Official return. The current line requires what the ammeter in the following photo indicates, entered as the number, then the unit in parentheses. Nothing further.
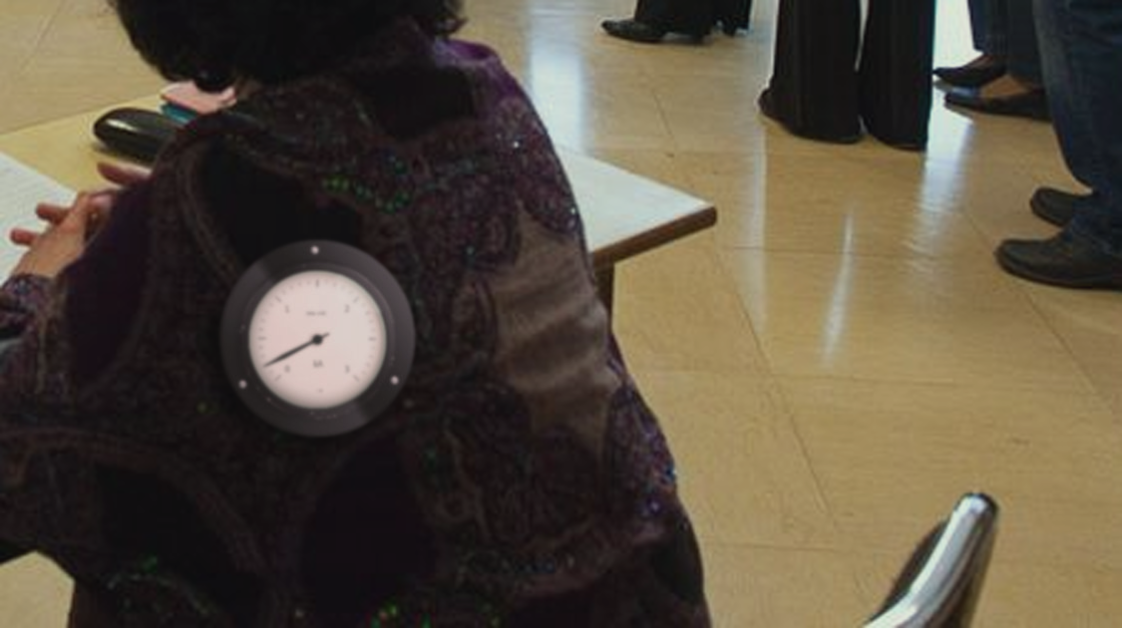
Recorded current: 0.2 (kA)
